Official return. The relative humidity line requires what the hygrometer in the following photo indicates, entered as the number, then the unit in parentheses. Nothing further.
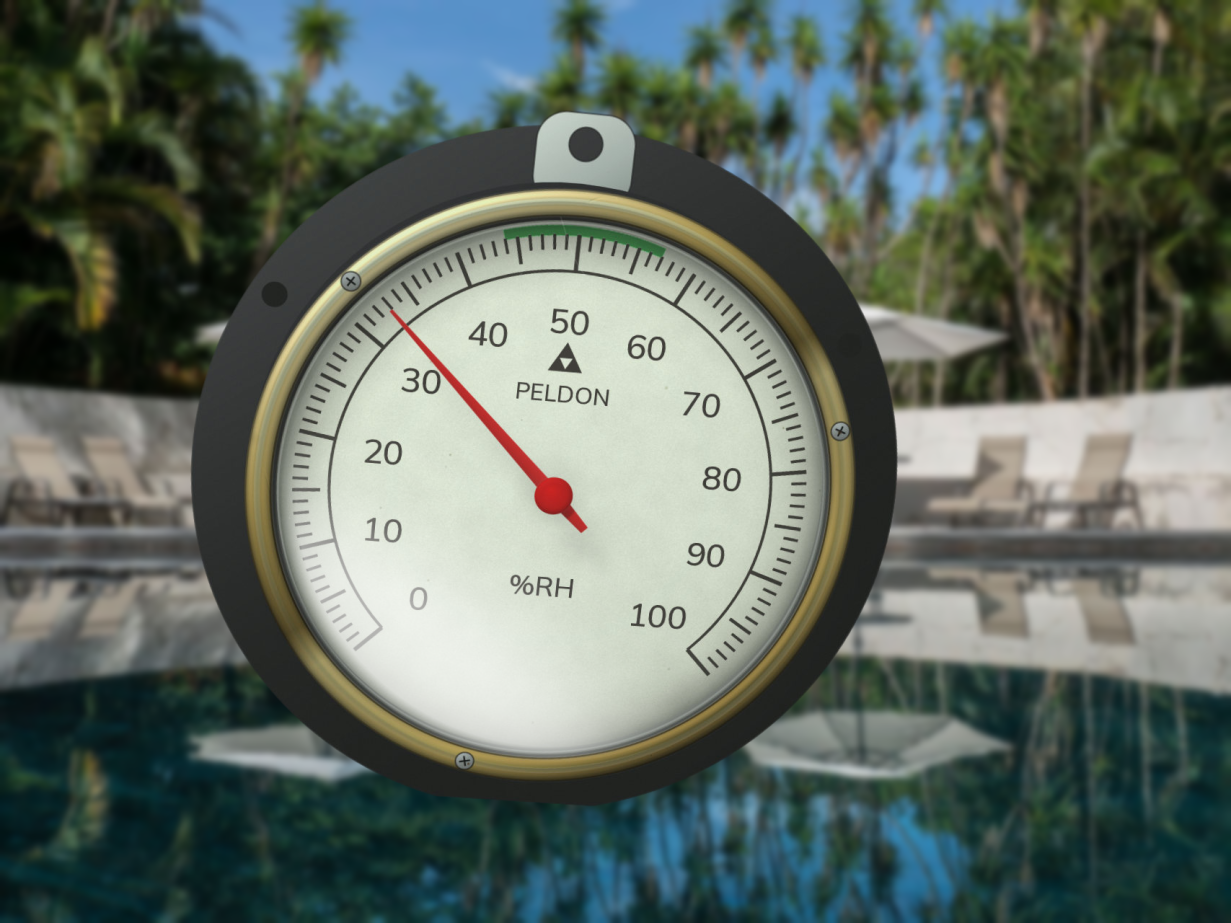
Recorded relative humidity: 33 (%)
